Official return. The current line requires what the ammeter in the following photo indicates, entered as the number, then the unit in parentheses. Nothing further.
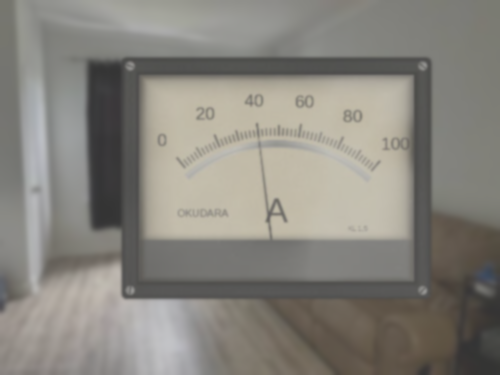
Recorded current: 40 (A)
